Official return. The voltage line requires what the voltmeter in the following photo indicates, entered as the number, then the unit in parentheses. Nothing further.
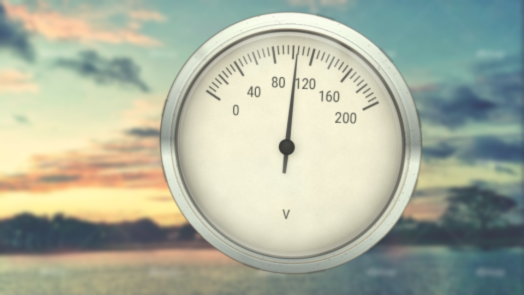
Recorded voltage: 105 (V)
